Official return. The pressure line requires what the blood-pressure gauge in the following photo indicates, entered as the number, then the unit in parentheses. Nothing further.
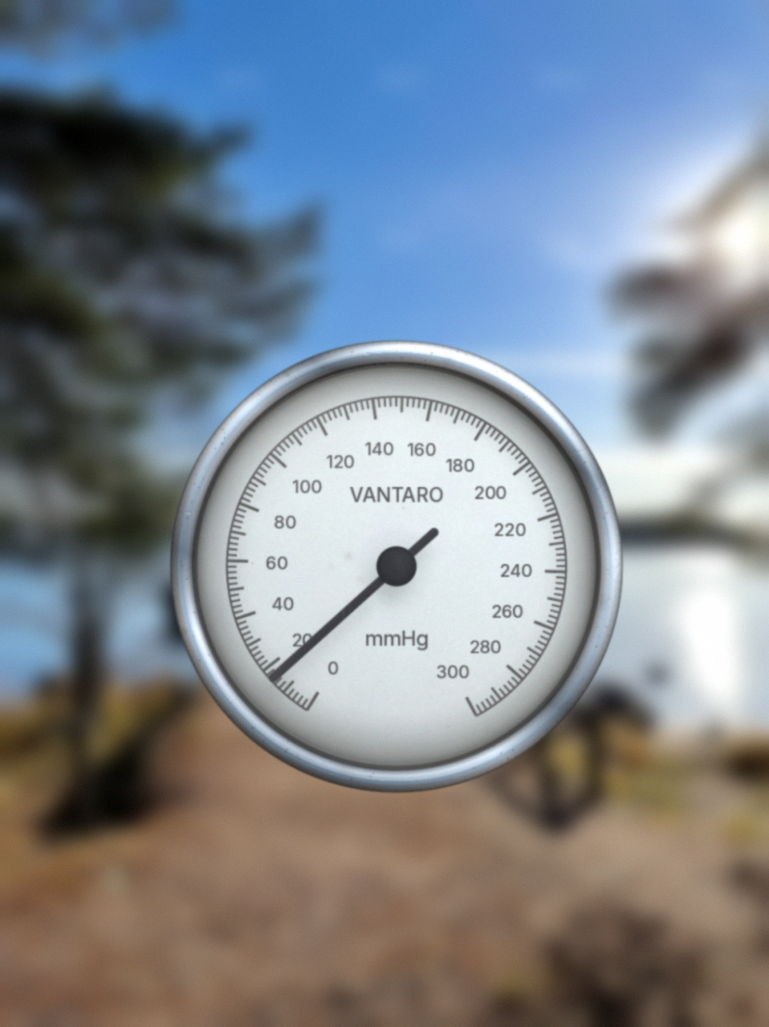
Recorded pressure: 16 (mmHg)
